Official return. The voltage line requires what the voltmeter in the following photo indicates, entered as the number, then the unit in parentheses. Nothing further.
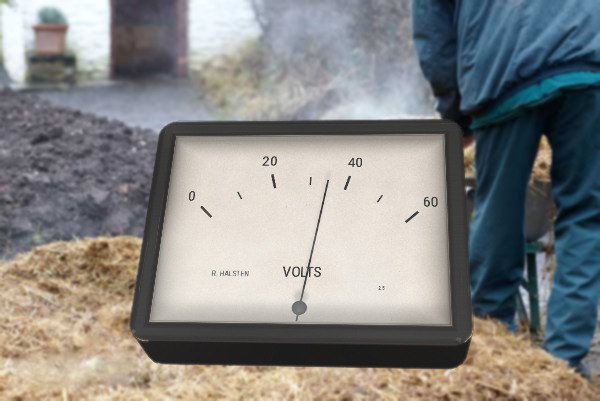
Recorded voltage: 35 (V)
